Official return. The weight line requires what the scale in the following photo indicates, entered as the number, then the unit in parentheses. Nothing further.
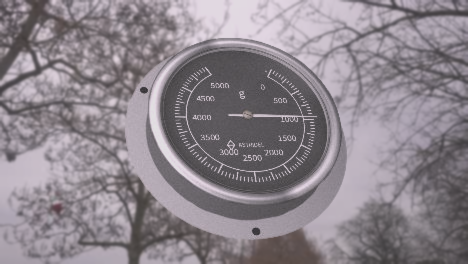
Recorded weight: 1000 (g)
